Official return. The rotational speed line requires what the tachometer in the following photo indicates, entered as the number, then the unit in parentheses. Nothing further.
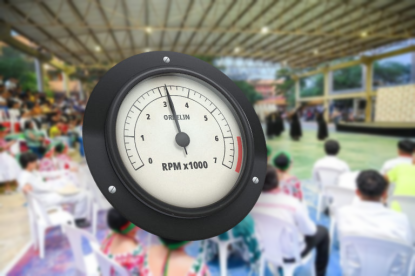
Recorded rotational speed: 3200 (rpm)
